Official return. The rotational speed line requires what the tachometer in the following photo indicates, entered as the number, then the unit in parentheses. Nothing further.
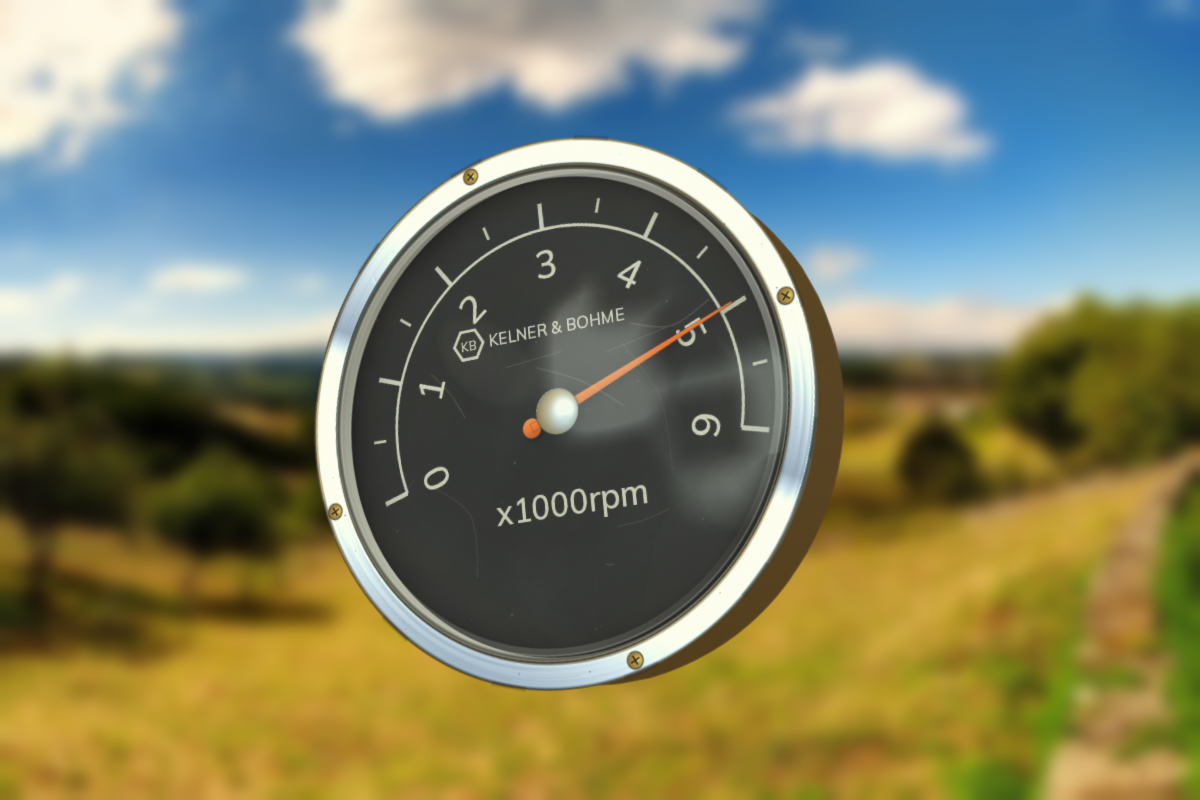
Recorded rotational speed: 5000 (rpm)
